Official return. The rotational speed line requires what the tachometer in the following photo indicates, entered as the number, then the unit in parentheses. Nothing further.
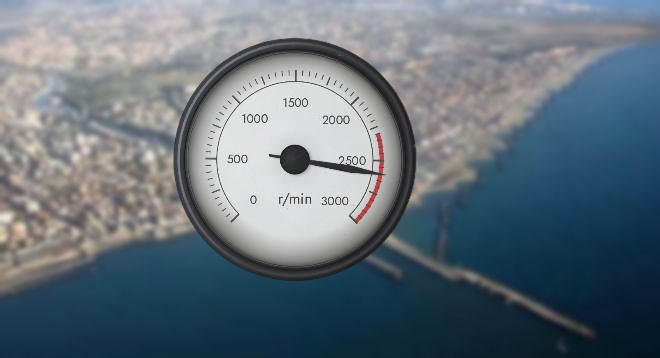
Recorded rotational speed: 2600 (rpm)
